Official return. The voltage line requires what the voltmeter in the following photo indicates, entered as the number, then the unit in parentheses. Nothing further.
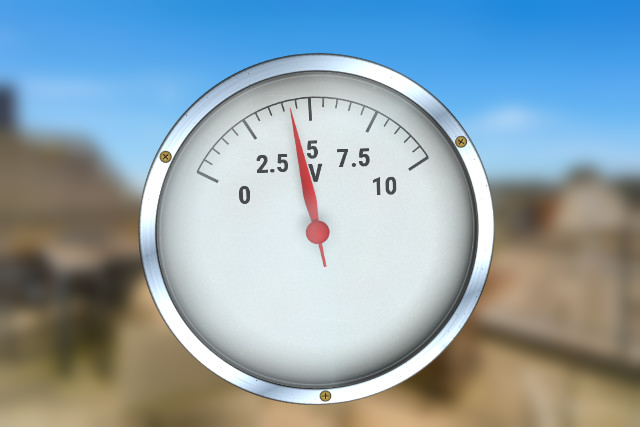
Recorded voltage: 4.25 (V)
